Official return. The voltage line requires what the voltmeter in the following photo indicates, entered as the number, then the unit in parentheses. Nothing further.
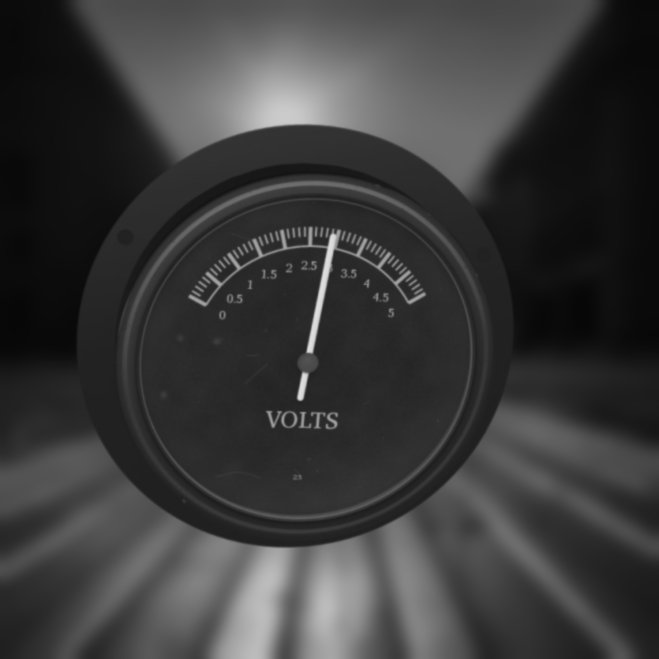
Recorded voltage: 2.9 (V)
